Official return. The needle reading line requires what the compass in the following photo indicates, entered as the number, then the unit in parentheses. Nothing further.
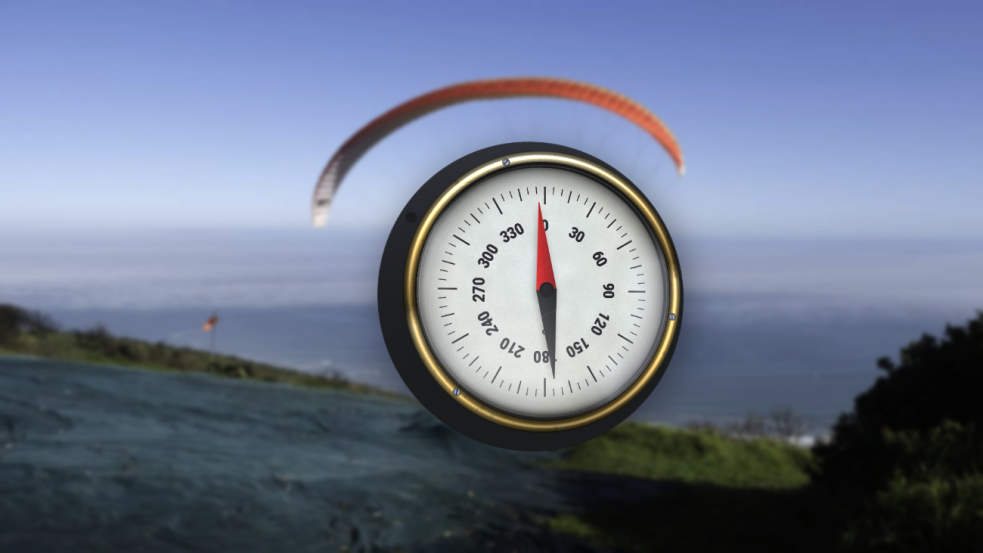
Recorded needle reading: 355 (°)
